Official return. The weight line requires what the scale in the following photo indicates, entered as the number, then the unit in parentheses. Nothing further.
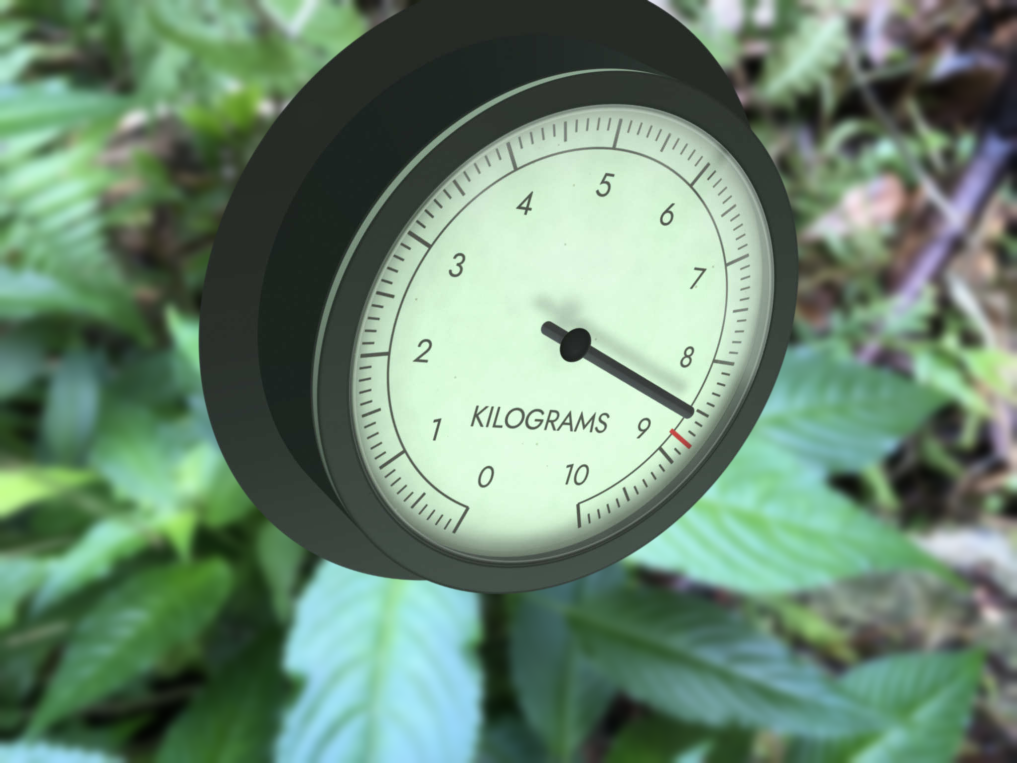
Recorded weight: 8.55 (kg)
